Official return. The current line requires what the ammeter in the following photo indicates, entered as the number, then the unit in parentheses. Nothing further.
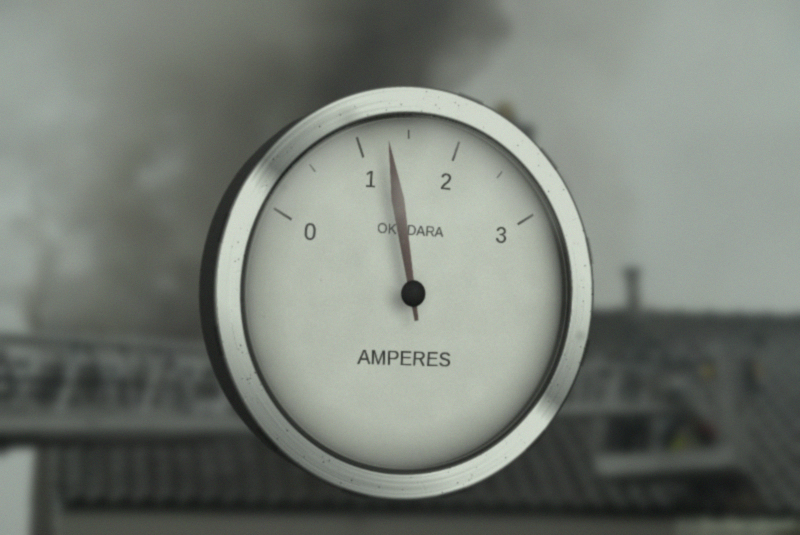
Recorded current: 1.25 (A)
